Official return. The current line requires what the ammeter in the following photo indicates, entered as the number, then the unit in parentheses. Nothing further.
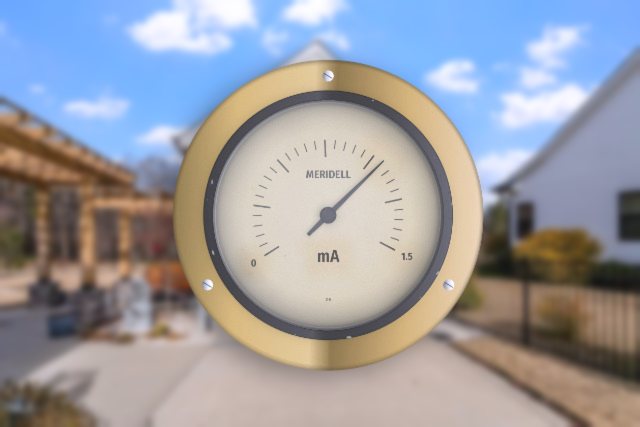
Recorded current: 1.05 (mA)
